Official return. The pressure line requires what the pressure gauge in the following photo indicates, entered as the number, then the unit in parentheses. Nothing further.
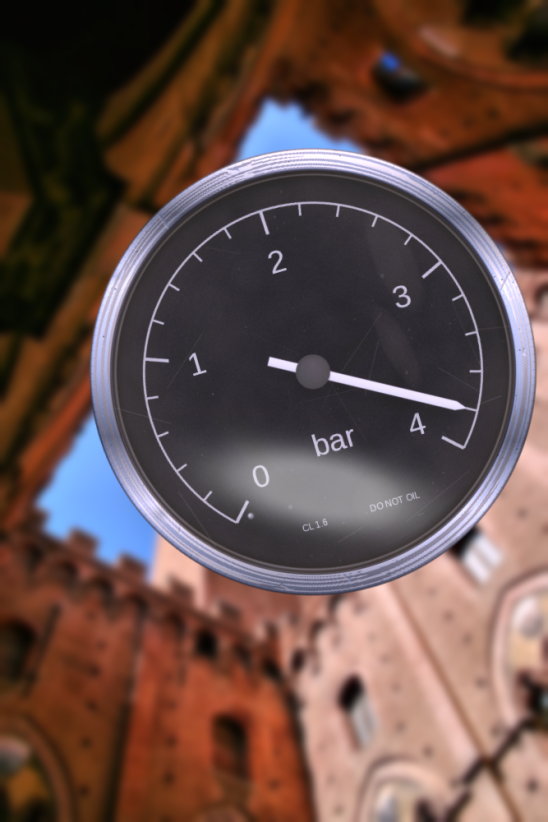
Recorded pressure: 3.8 (bar)
